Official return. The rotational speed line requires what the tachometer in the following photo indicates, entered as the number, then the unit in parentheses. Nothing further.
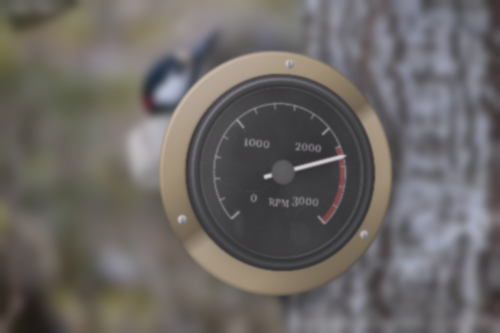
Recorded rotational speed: 2300 (rpm)
